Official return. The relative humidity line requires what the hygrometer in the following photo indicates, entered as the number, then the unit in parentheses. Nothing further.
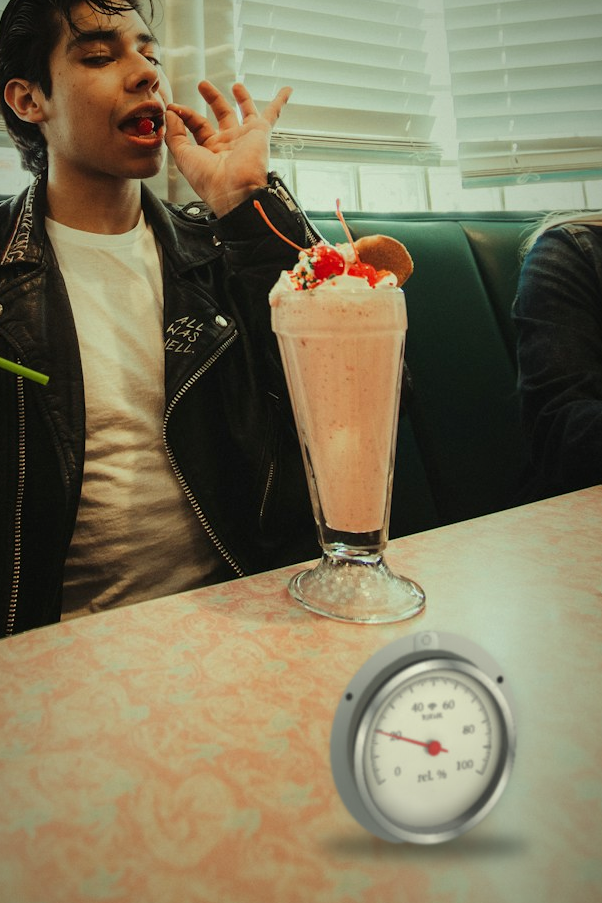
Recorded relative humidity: 20 (%)
